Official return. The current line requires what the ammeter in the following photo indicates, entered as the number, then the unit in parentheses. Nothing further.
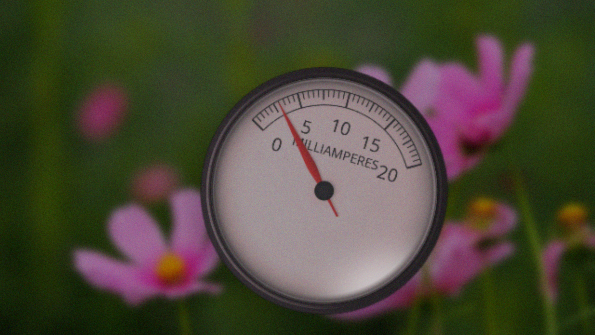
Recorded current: 3 (mA)
